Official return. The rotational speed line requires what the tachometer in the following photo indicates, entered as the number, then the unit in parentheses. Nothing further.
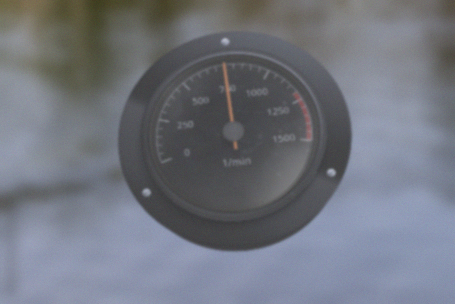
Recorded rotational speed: 750 (rpm)
